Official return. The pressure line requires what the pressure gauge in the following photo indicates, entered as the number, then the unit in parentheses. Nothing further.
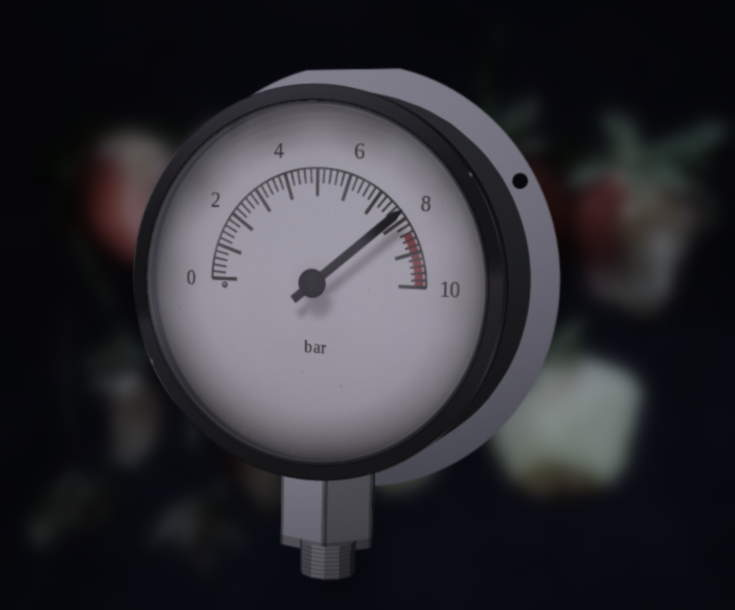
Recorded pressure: 7.8 (bar)
